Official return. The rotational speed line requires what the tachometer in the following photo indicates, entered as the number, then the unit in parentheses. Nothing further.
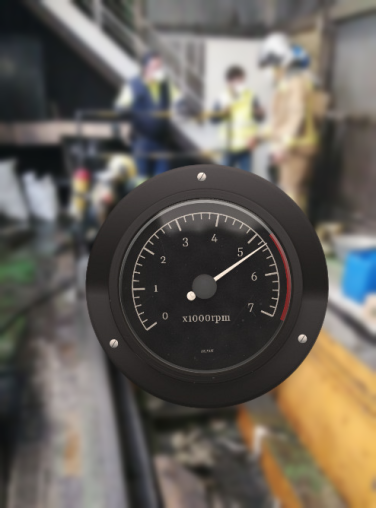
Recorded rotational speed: 5300 (rpm)
